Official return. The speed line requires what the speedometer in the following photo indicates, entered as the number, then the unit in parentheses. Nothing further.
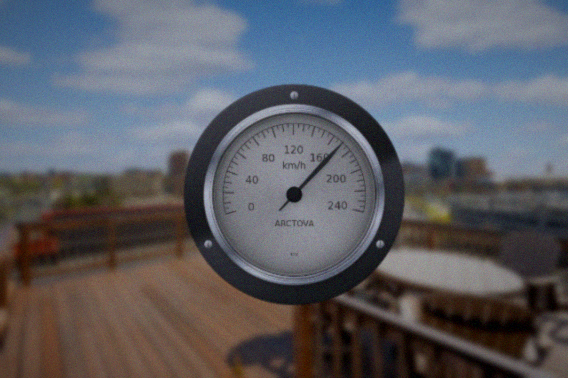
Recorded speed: 170 (km/h)
